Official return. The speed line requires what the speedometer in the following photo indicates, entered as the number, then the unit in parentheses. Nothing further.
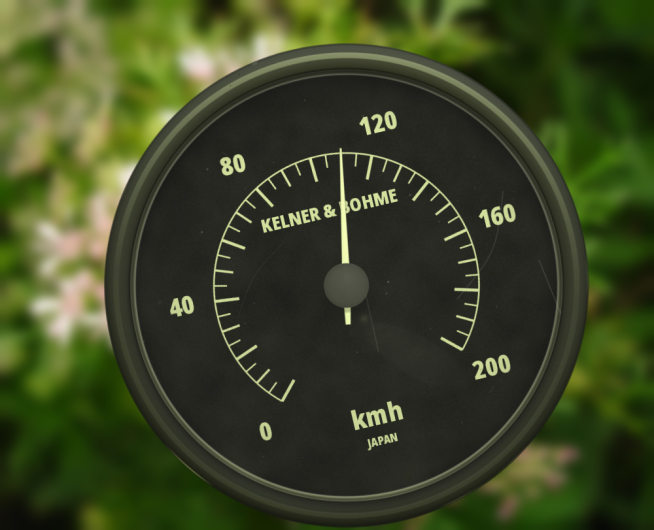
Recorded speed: 110 (km/h)
